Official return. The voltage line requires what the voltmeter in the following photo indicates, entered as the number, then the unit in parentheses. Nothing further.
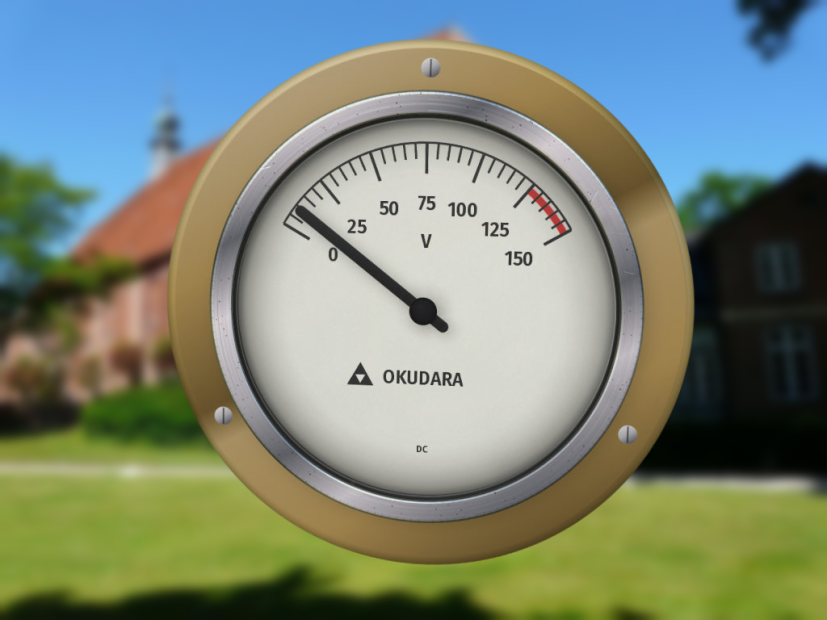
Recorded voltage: 10 (V)
